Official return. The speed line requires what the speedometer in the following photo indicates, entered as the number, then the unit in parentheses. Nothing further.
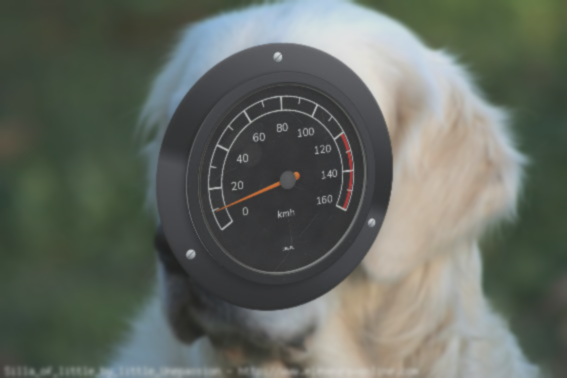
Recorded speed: 10 (km/h)
